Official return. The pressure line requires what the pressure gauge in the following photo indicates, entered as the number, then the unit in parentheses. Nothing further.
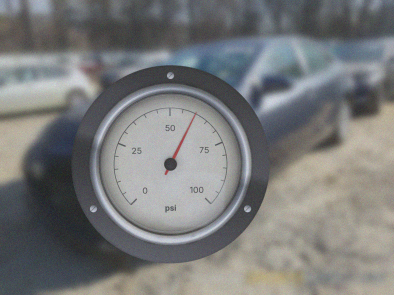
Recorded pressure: 60 (psi)
